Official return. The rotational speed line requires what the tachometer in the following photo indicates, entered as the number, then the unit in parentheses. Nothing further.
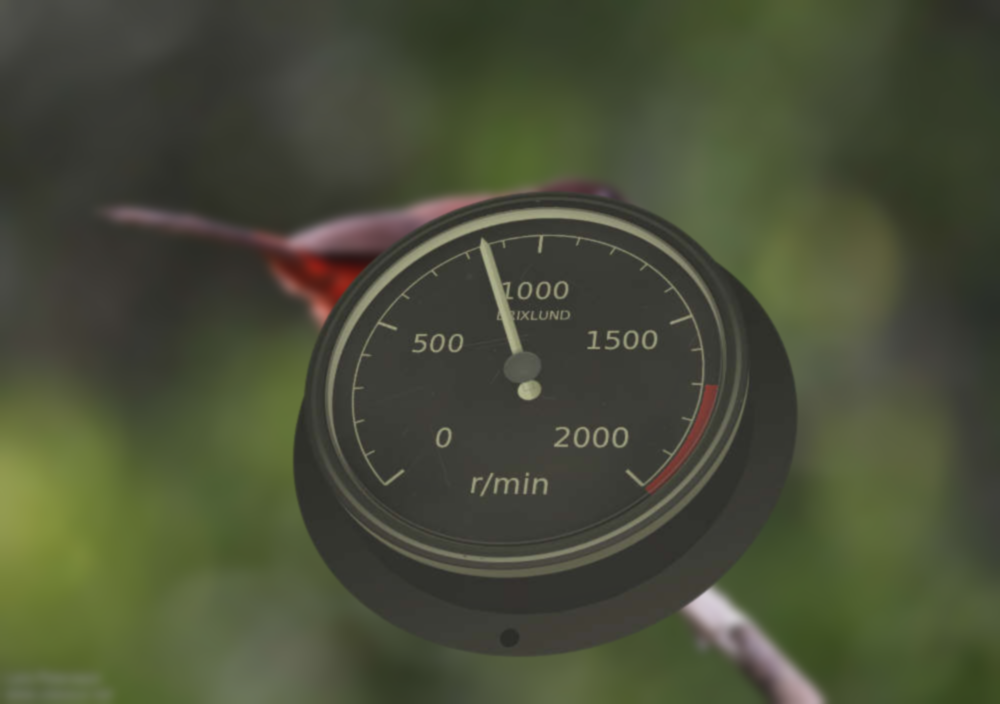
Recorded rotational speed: 850 (rpm)
